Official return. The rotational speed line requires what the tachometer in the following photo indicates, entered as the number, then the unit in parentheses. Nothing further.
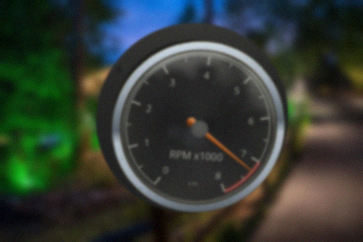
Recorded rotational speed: 7250 (rpm)
